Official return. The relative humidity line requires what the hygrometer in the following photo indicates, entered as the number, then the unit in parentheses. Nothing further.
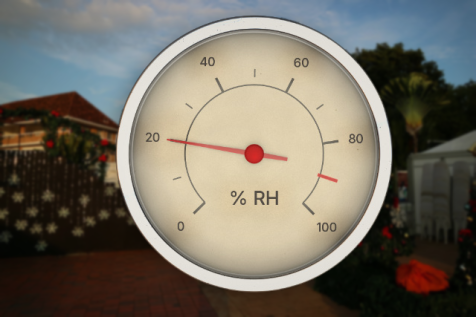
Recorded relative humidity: 20 (%)
